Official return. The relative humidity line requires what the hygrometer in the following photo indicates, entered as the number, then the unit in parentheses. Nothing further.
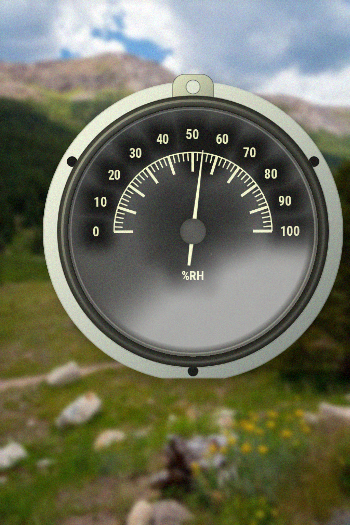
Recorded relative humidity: 54 (%)
